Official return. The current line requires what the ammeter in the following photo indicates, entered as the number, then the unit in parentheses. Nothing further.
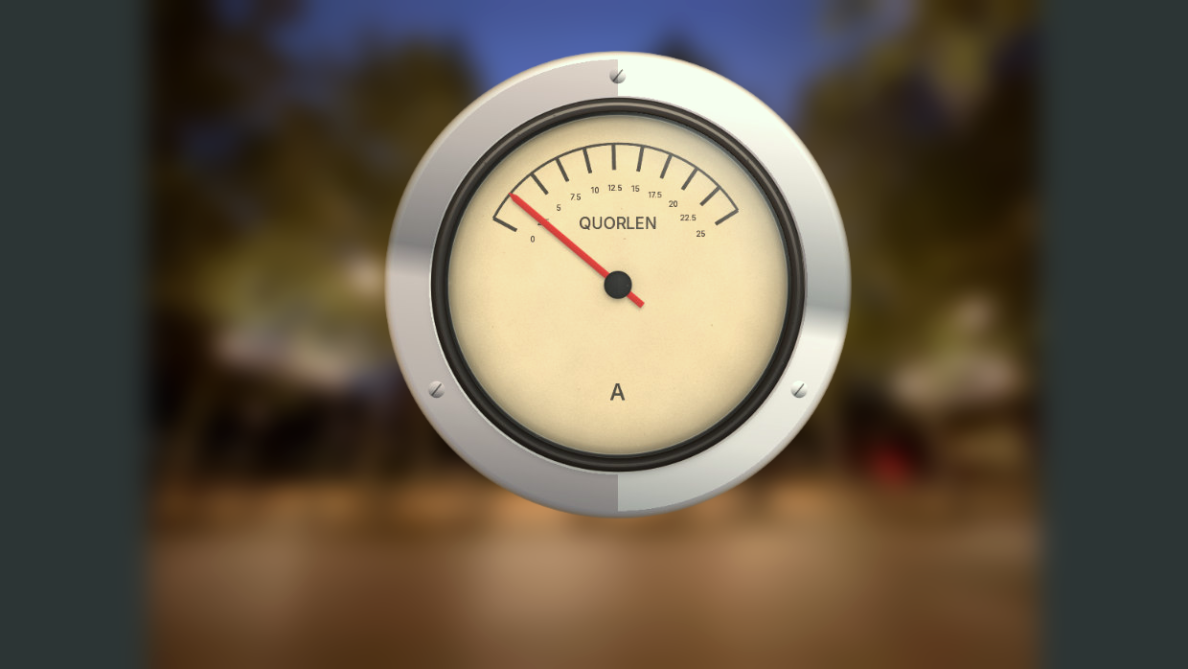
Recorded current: 2.5 (A)
